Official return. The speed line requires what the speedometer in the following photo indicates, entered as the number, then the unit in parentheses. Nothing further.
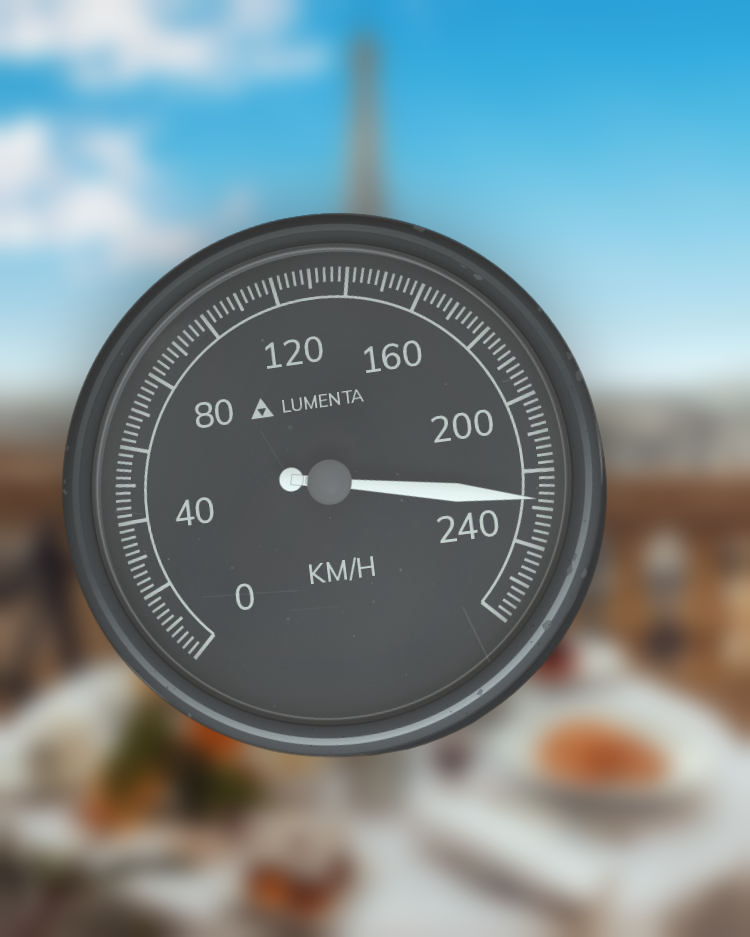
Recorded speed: 228 (km/h)
